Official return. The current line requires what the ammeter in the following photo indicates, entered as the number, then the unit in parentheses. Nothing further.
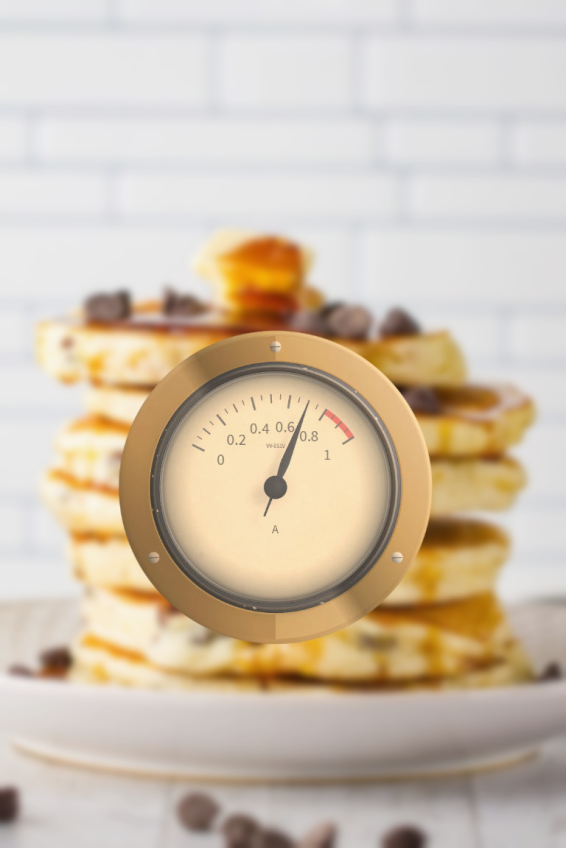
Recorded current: 0.7 (A)
